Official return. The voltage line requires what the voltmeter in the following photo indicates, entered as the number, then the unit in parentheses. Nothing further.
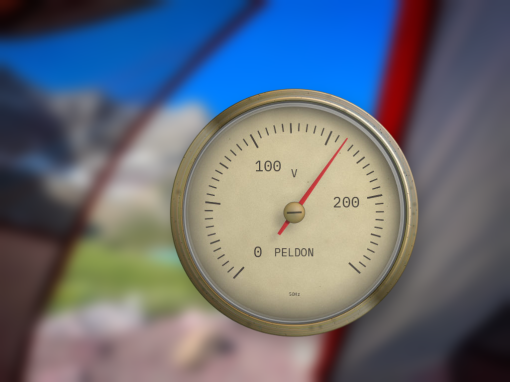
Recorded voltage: 160 (V)
